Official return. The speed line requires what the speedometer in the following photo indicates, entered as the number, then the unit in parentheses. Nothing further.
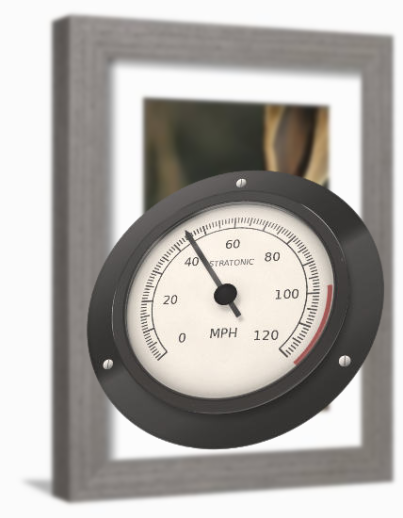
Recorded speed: 45 (mph)
